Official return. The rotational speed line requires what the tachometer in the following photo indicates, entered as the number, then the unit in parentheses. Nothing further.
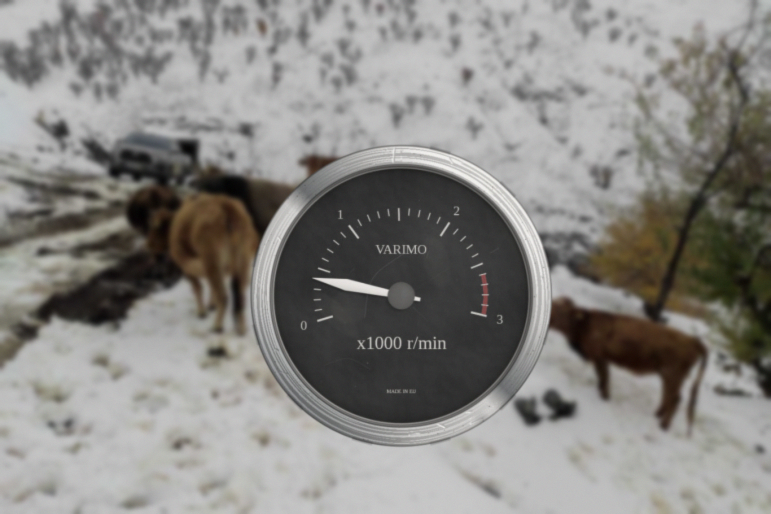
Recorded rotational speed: 400 (rpm)
